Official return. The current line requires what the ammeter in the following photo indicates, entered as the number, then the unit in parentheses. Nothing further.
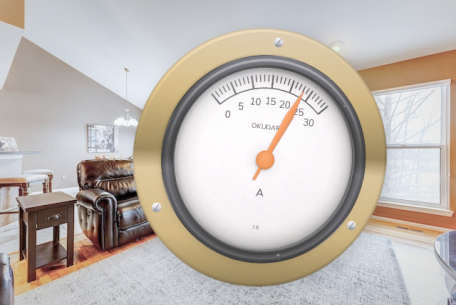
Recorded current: 23 (A)
